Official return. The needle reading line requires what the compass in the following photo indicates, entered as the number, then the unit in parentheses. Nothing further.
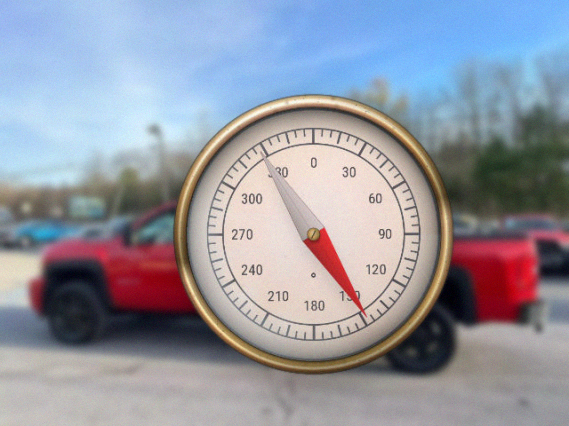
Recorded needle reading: 147.5 (°)
